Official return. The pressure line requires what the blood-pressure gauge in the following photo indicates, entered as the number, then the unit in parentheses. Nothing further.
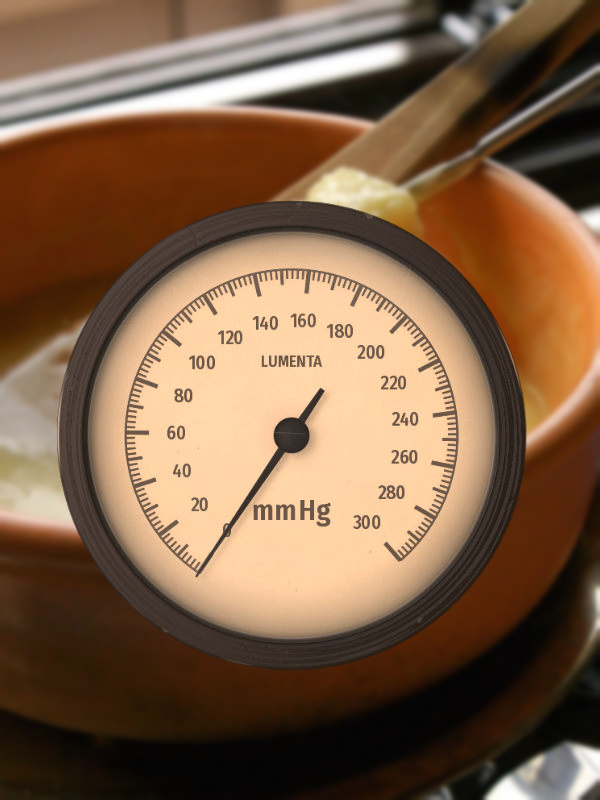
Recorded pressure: 0 (mmHg)
